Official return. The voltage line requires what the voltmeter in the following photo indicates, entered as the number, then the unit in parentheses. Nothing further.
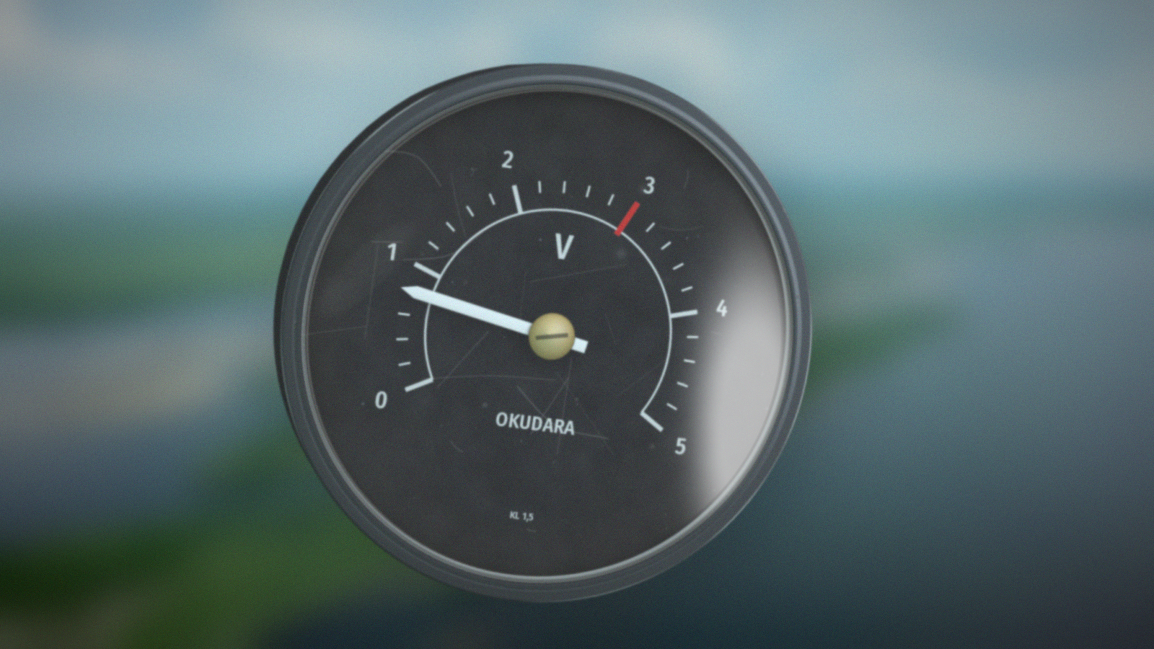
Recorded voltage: 0.8 (V)
